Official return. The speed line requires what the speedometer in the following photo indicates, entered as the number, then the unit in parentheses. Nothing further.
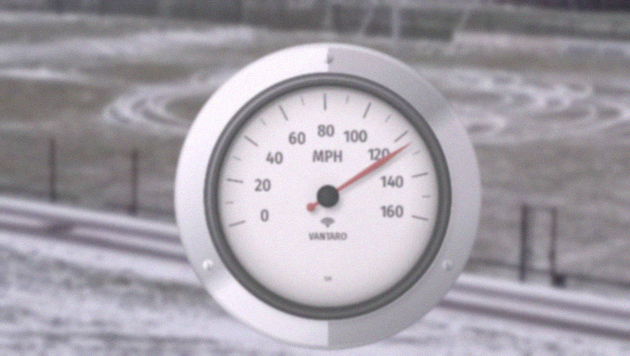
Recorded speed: 125 (mph)
